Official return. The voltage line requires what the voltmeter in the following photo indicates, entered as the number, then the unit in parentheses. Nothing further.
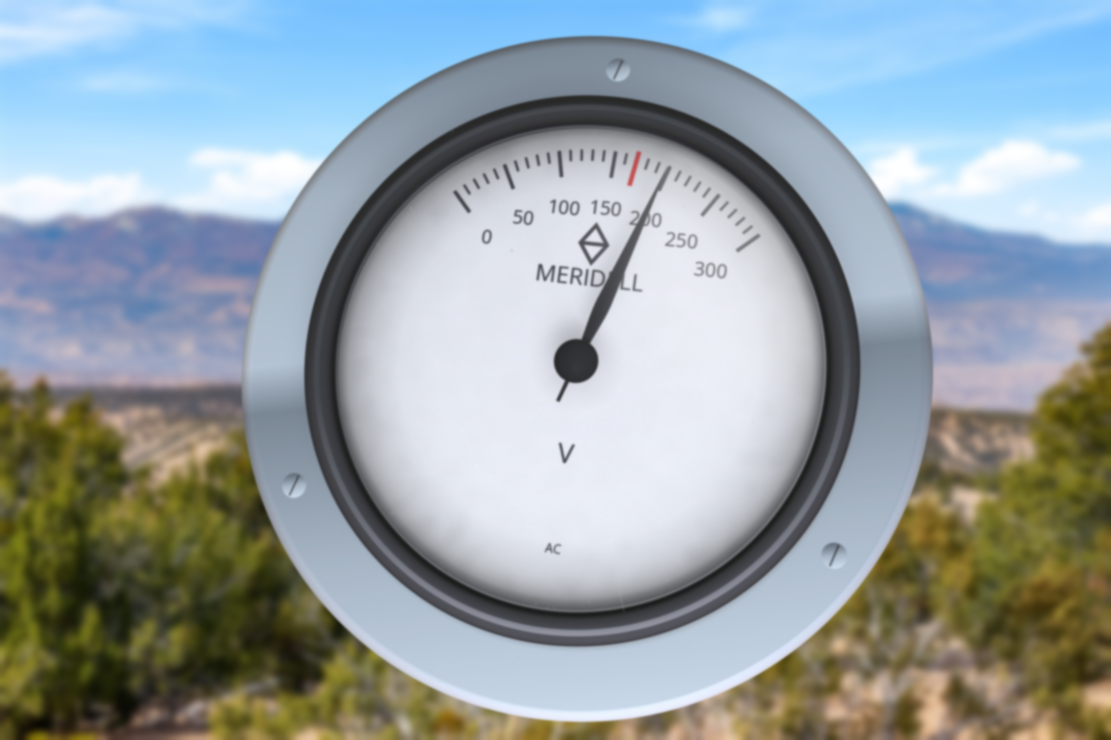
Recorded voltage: 200 (V)
